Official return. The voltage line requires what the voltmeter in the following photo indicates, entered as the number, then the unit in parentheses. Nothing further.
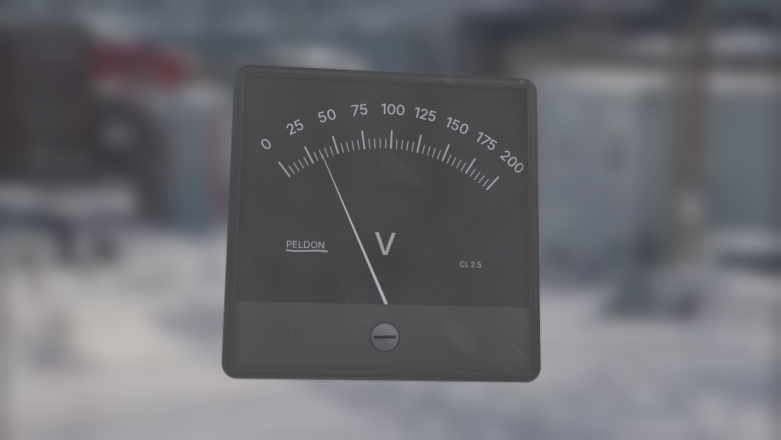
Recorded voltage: 35 (V)
